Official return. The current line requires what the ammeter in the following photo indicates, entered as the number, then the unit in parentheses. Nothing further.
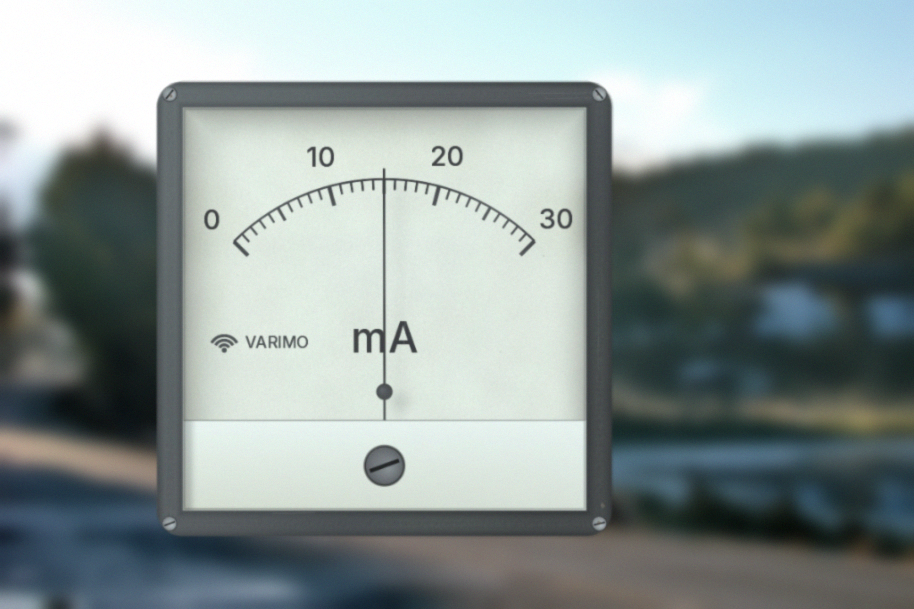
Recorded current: 15 (mA)
